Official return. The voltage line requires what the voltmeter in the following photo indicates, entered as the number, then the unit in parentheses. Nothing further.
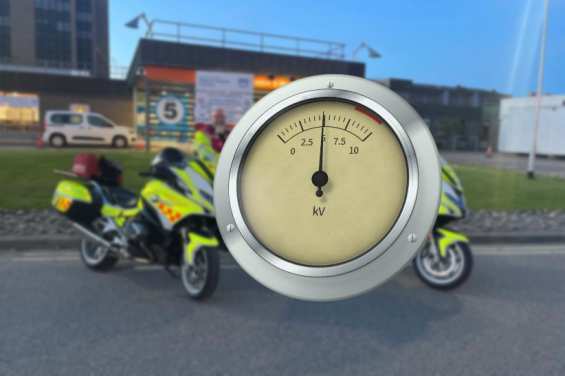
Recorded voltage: 5 (kV)
